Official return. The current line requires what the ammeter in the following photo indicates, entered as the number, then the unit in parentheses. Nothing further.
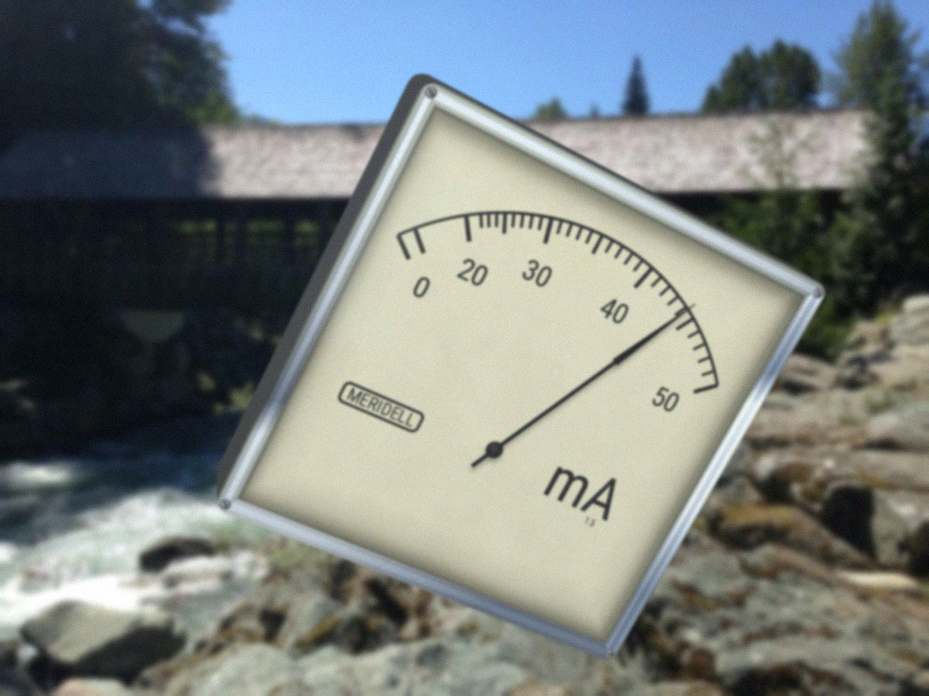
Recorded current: 44 (mA)
